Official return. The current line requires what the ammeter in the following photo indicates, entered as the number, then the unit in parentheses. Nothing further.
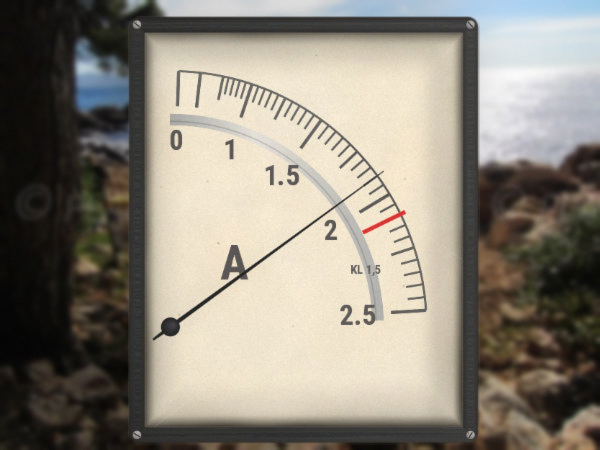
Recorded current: 1.9 (A)
